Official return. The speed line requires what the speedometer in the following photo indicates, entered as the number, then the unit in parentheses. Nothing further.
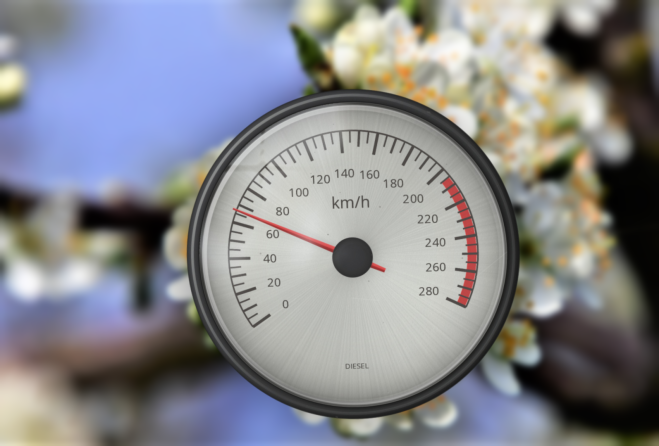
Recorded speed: 67.5 (km/h)
